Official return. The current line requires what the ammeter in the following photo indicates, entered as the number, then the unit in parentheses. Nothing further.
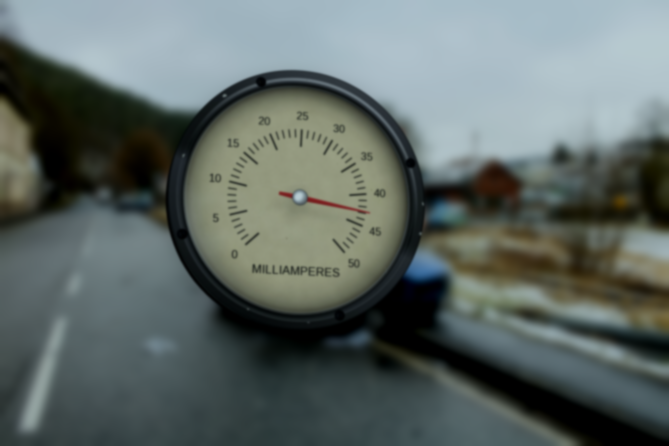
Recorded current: 43 (mA)
